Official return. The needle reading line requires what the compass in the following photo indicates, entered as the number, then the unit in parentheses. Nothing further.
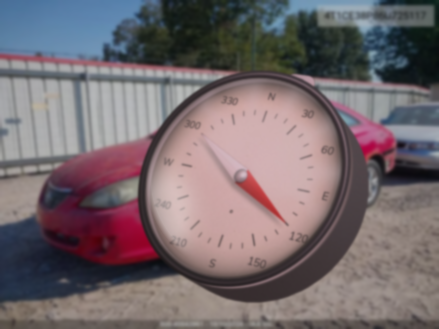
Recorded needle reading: 120 (°)
